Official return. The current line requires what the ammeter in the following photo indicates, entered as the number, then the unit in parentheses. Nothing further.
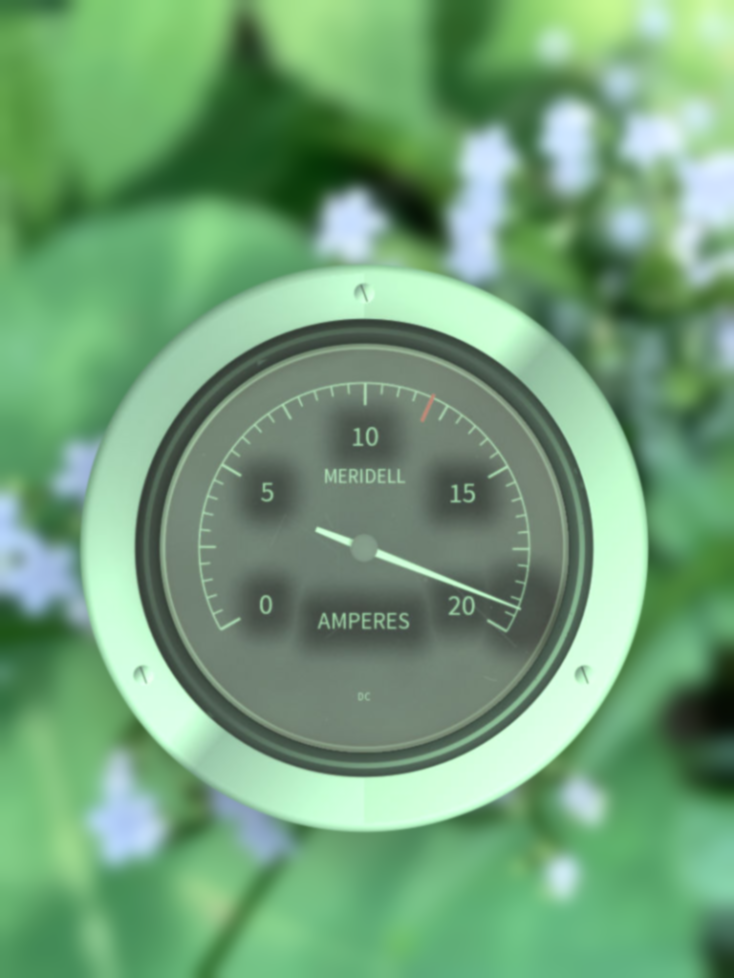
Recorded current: 19.25 (A)
